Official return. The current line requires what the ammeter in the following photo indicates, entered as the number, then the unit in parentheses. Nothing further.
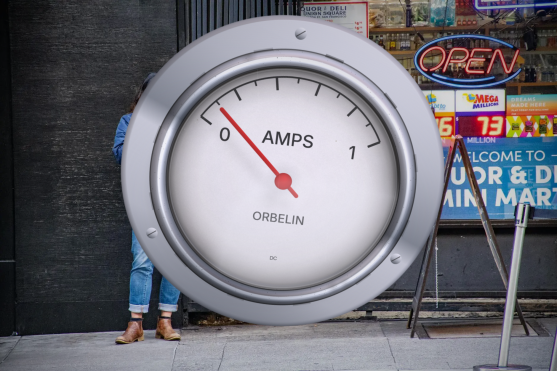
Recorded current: 0.1 (A)
